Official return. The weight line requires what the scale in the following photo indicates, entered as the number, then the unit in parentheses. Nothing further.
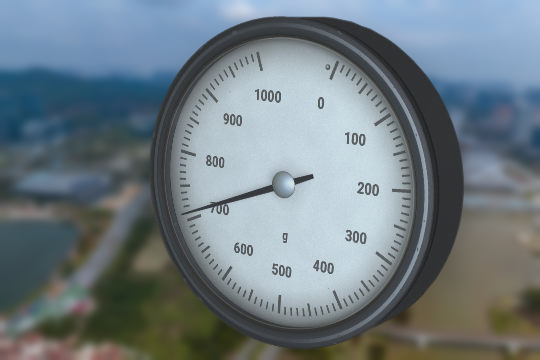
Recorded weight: 710 (g)
